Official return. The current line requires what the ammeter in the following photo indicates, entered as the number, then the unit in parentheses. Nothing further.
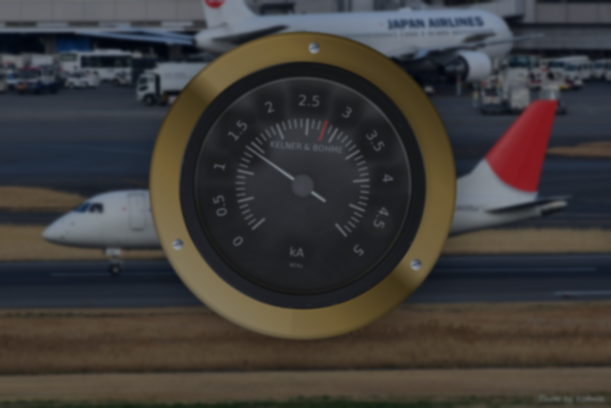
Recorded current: 1.4 (kA)
